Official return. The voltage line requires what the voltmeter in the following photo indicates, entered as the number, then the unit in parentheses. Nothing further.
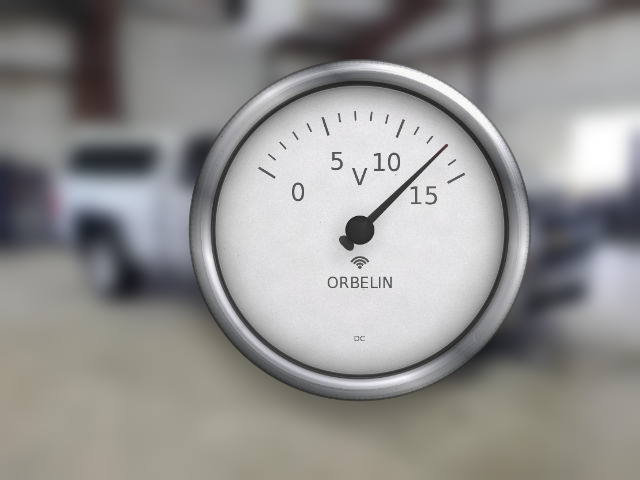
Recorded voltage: 13 (V)
